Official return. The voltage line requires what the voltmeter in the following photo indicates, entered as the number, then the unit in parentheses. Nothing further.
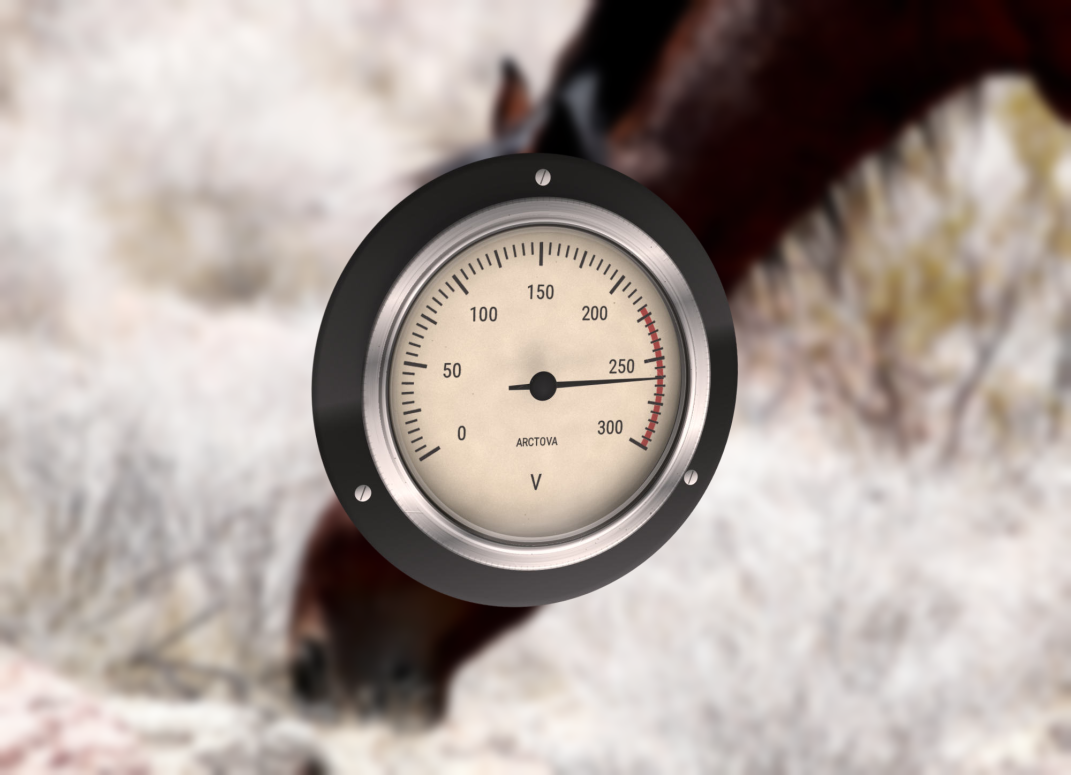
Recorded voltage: 260 (V)
